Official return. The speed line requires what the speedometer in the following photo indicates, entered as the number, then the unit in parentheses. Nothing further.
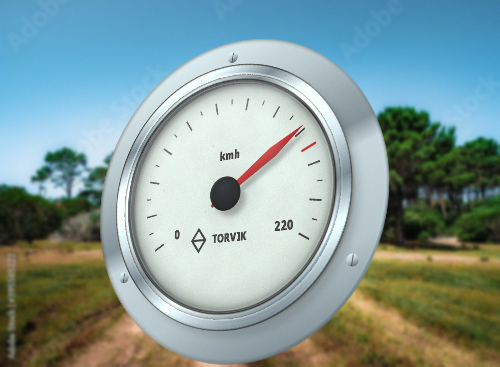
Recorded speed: 160 (km/h)
